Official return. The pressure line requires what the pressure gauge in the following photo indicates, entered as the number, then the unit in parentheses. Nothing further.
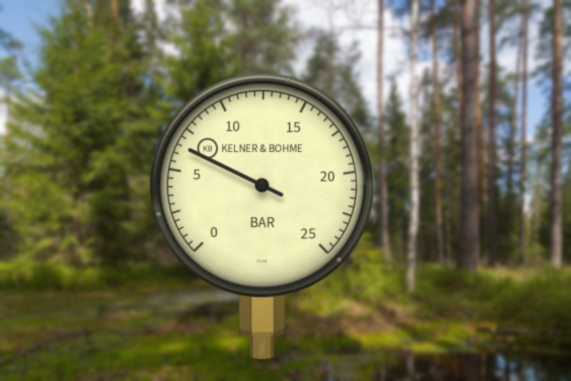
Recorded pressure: 6.5 (bar)
